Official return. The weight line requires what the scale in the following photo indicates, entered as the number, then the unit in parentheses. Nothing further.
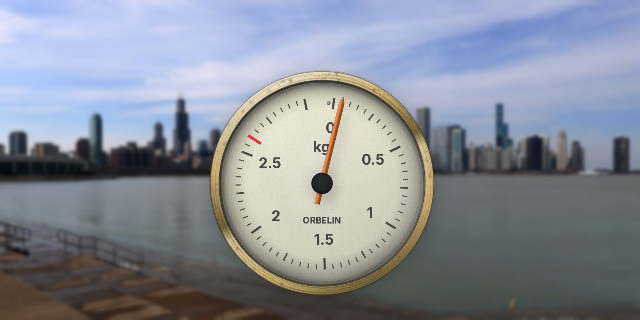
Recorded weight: 0.05 (kg)
